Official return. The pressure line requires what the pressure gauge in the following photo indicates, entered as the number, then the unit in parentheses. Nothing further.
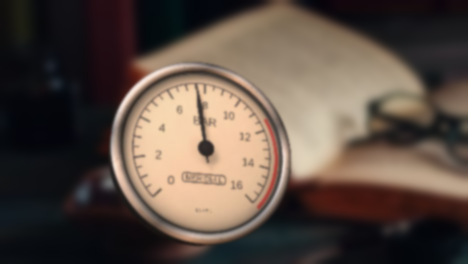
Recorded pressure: 7.5 (bar)
